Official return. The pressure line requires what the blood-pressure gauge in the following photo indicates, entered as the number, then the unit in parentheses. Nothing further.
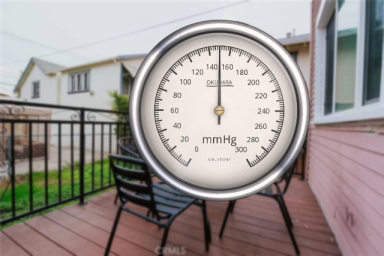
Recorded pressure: 150 (mmHg)
